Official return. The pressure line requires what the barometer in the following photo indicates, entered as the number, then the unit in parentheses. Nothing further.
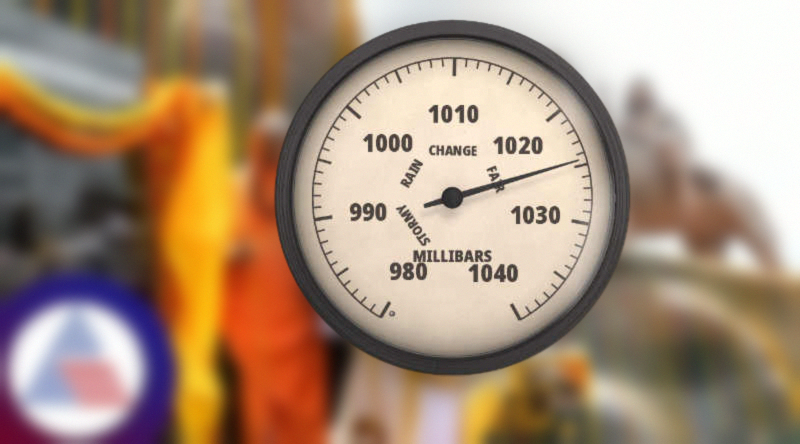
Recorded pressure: 1024.5 (mbar)
